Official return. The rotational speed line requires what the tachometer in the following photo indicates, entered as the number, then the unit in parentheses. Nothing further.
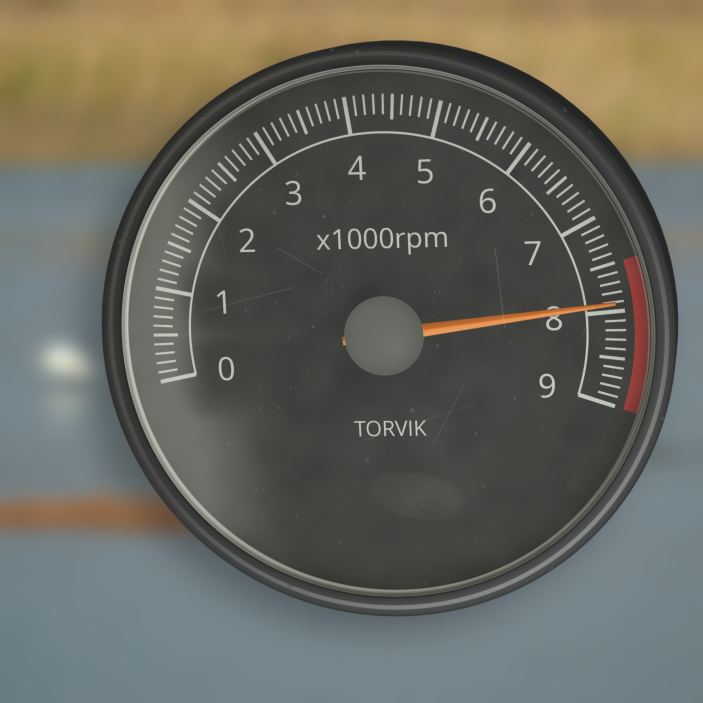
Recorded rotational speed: 7900 (rpm)
